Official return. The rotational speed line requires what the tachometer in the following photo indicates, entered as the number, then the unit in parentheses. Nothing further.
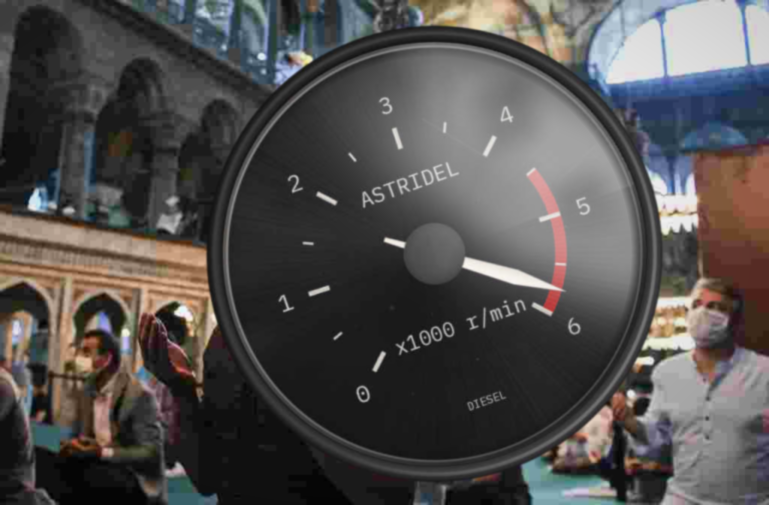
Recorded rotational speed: 5750 (rpm)
